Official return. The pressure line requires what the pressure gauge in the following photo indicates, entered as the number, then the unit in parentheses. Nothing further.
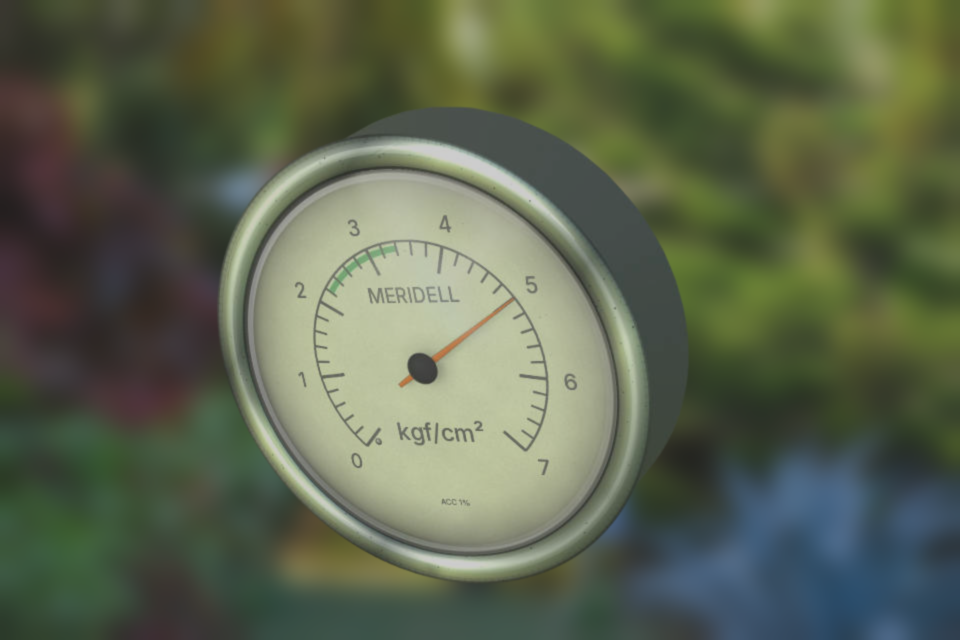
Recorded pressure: 5 (kg/cm²)
